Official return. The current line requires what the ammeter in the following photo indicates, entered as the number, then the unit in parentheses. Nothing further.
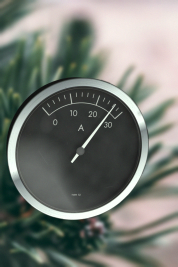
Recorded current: 26 (A)
